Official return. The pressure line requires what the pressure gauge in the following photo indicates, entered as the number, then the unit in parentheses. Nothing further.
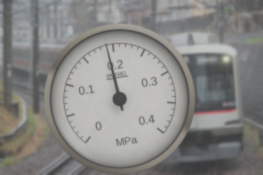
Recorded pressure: 0.19 (MPa)
